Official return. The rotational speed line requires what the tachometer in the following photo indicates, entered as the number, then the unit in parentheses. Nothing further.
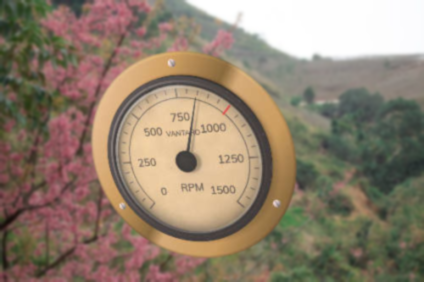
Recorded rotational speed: 850 (rpm)
